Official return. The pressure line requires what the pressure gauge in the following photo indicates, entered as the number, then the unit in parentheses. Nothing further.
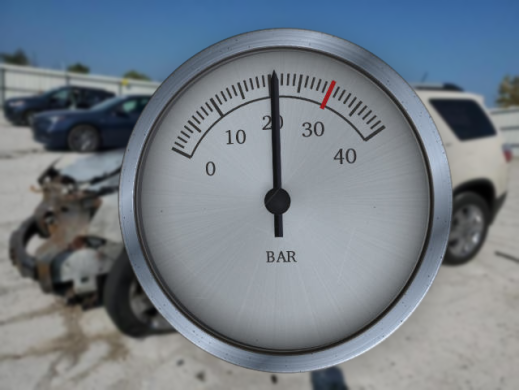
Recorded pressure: 21 (bar)
